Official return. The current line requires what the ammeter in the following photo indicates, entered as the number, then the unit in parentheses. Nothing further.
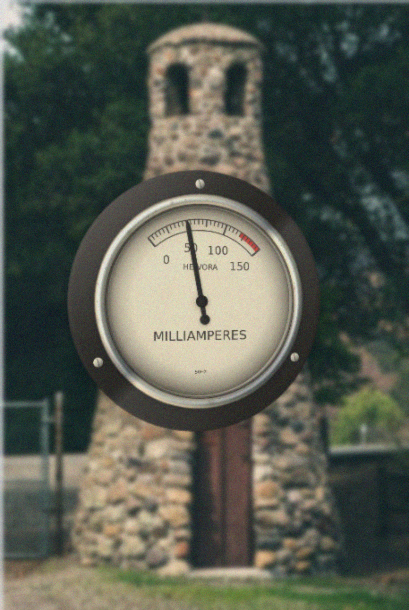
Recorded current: 50 (mA)
